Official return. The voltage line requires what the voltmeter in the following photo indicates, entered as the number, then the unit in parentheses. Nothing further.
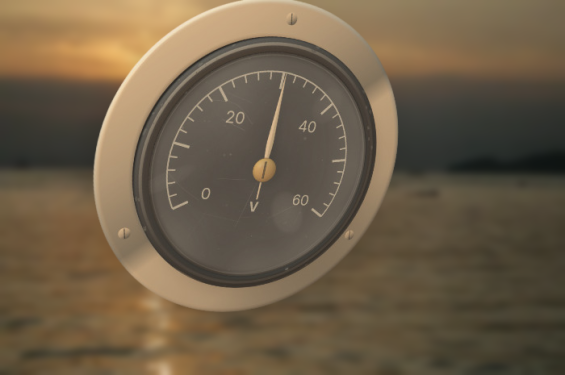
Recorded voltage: 30 (V)
